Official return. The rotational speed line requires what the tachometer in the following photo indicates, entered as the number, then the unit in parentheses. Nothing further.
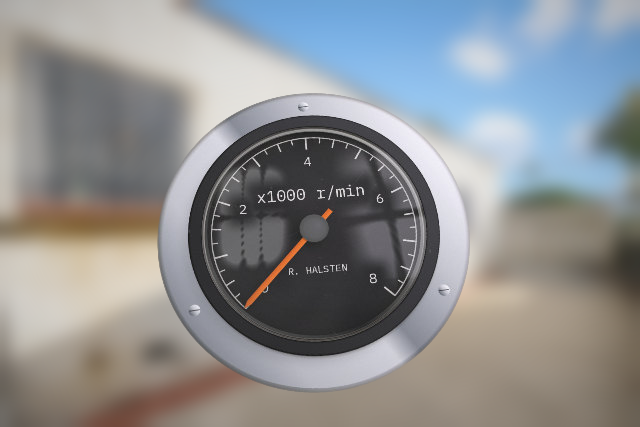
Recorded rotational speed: 0 (rpm)
